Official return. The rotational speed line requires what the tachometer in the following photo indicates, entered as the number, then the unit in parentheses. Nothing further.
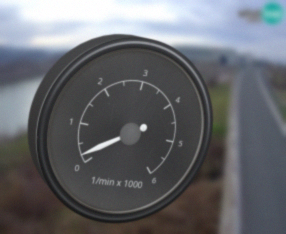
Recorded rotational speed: 250 (rpm)
